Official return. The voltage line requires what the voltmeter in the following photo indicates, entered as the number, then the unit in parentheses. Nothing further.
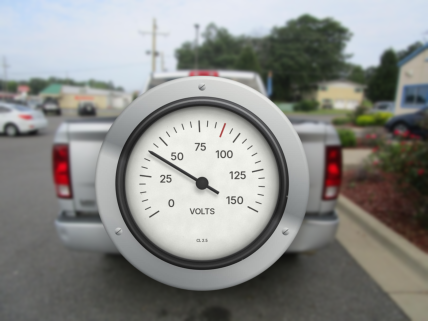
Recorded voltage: 40 (V)
